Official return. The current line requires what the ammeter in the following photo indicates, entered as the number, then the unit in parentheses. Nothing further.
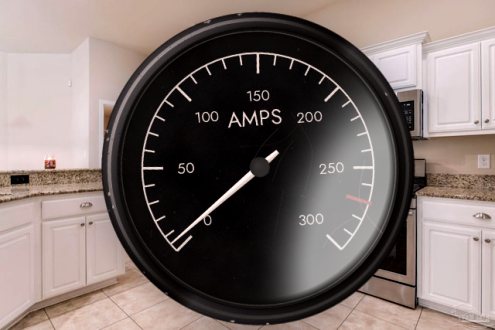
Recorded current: 5 (A)
